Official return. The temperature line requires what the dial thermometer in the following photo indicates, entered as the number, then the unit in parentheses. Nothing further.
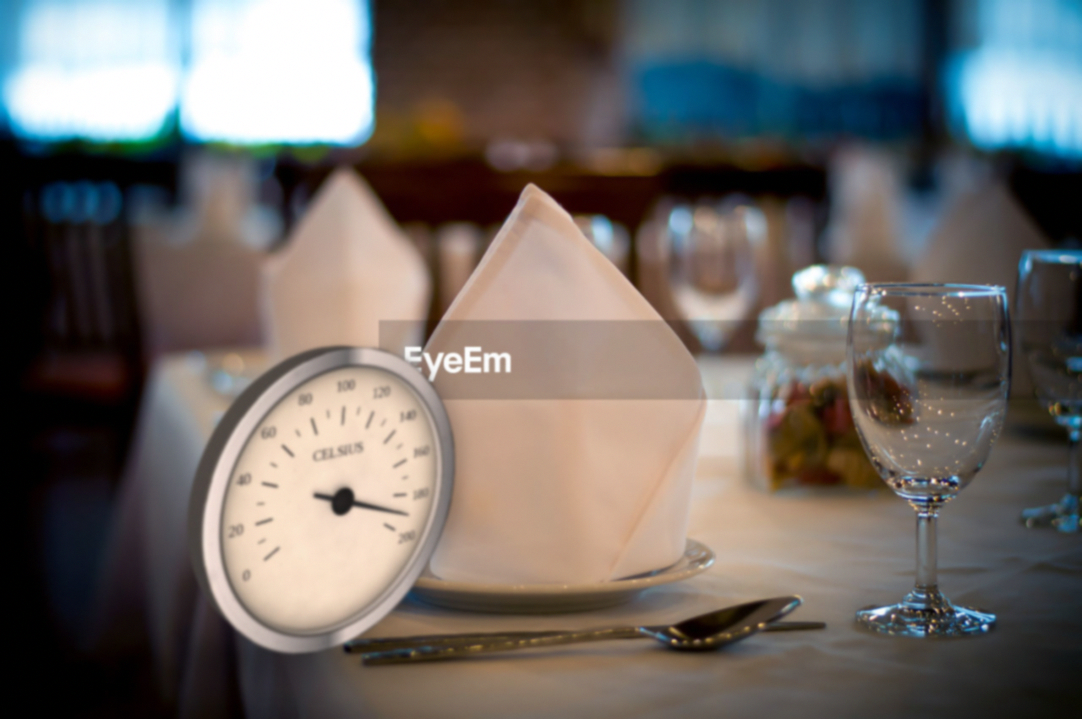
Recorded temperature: 190 (°C)
